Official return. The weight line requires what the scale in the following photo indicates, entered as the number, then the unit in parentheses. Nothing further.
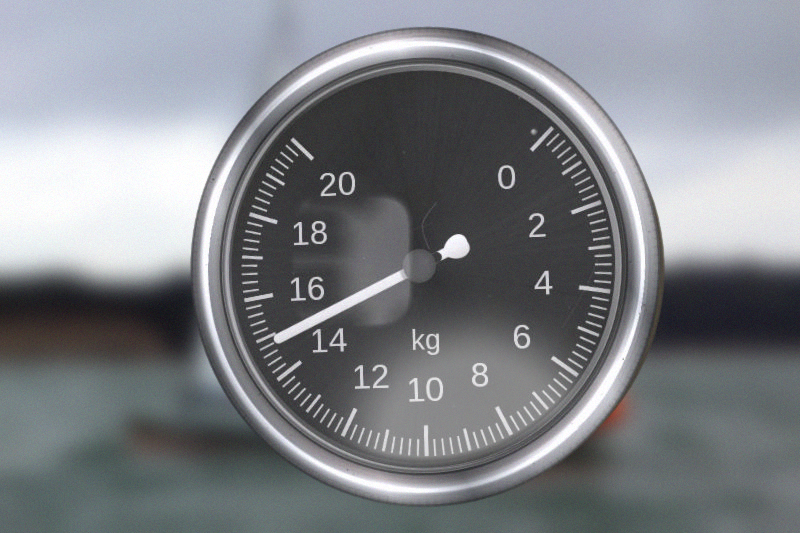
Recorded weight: 14.8 (kg)
